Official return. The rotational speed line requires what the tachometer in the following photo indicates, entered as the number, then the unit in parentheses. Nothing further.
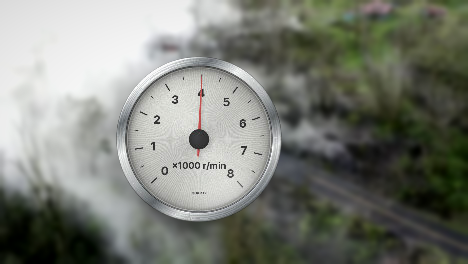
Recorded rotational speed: 4000 (rpm)
